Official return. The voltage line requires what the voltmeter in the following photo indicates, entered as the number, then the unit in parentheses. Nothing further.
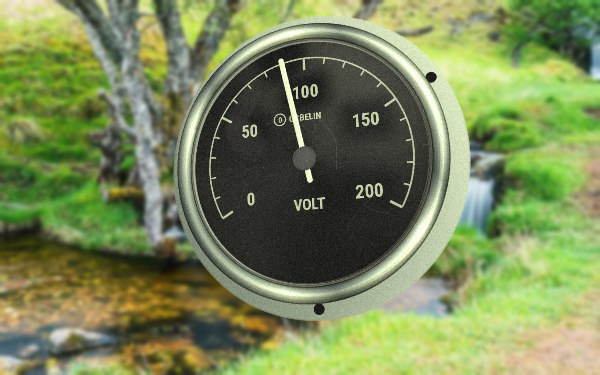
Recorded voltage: 90 (V)
